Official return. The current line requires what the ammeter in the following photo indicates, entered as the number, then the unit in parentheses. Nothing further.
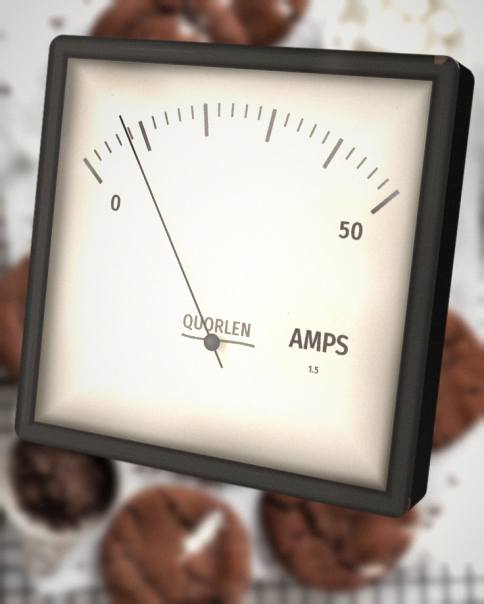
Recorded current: 8 (A)
